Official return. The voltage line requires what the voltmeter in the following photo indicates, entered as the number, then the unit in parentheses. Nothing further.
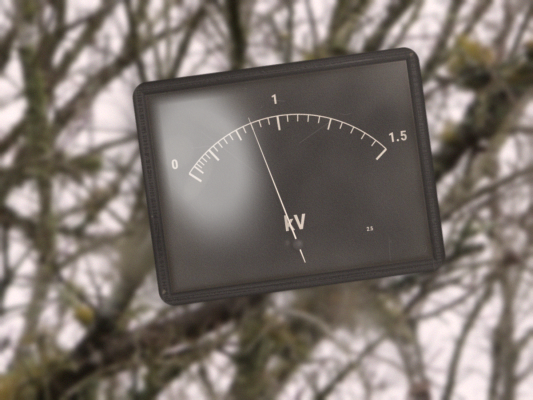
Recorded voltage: 0.85 (kV)
